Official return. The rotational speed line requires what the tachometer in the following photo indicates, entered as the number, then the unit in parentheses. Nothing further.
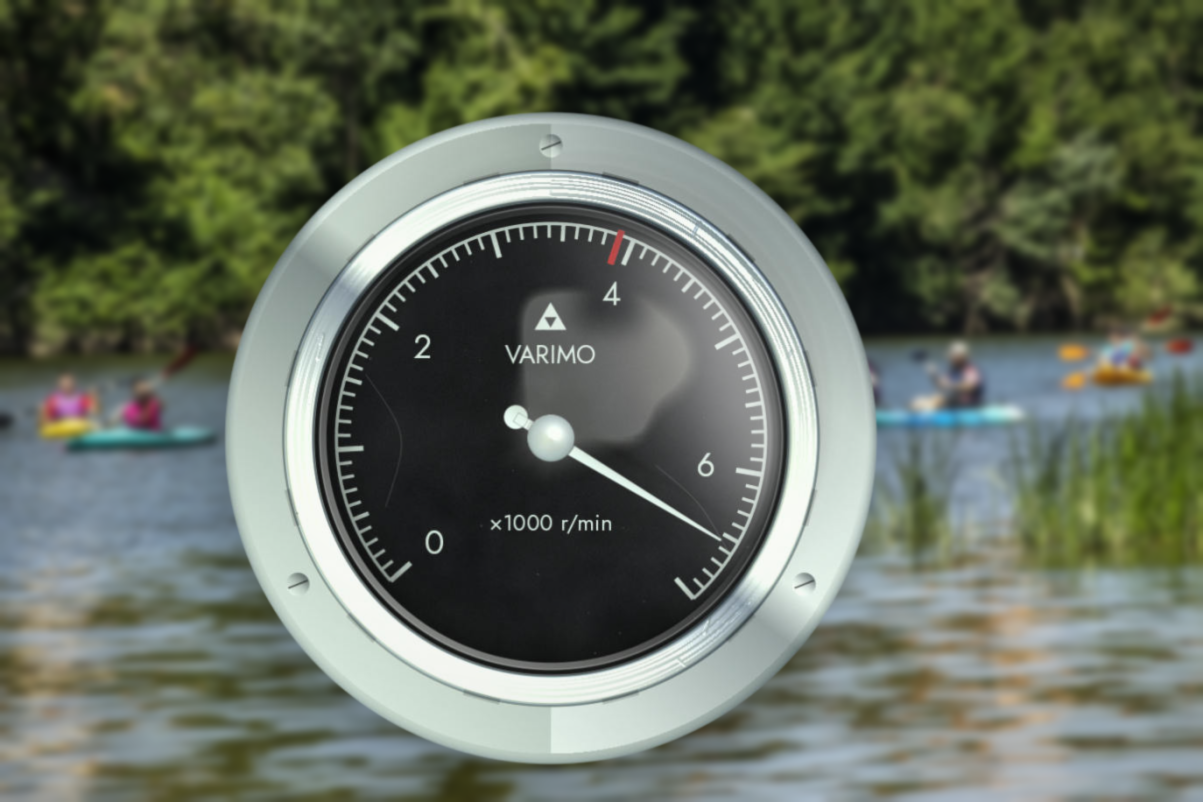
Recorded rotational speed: 6550 (rpm)
